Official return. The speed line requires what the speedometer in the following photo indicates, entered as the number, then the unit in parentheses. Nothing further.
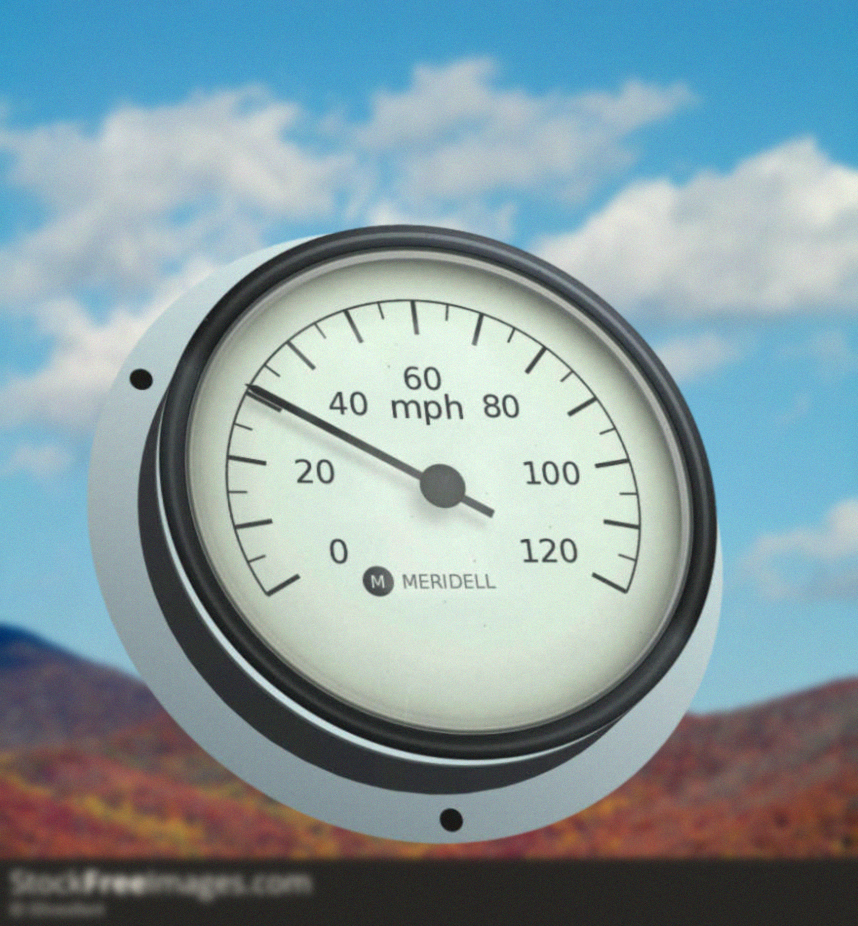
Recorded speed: 30 (mph)
